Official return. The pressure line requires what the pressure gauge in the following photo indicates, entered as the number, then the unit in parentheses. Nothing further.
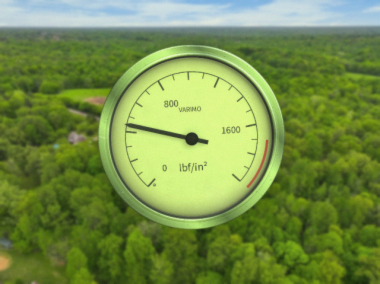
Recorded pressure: 450 (psi)
